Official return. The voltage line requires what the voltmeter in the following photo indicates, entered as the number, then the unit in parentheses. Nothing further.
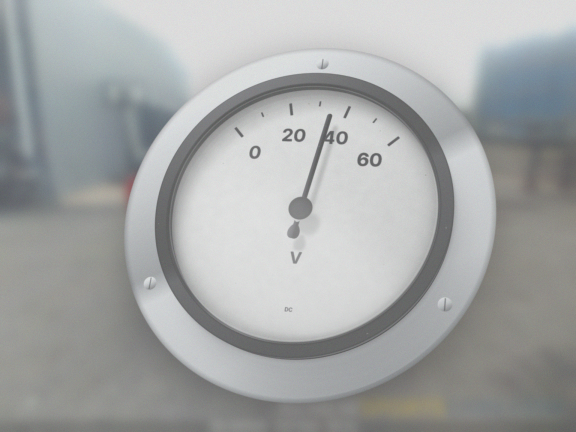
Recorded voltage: 35 (V)
